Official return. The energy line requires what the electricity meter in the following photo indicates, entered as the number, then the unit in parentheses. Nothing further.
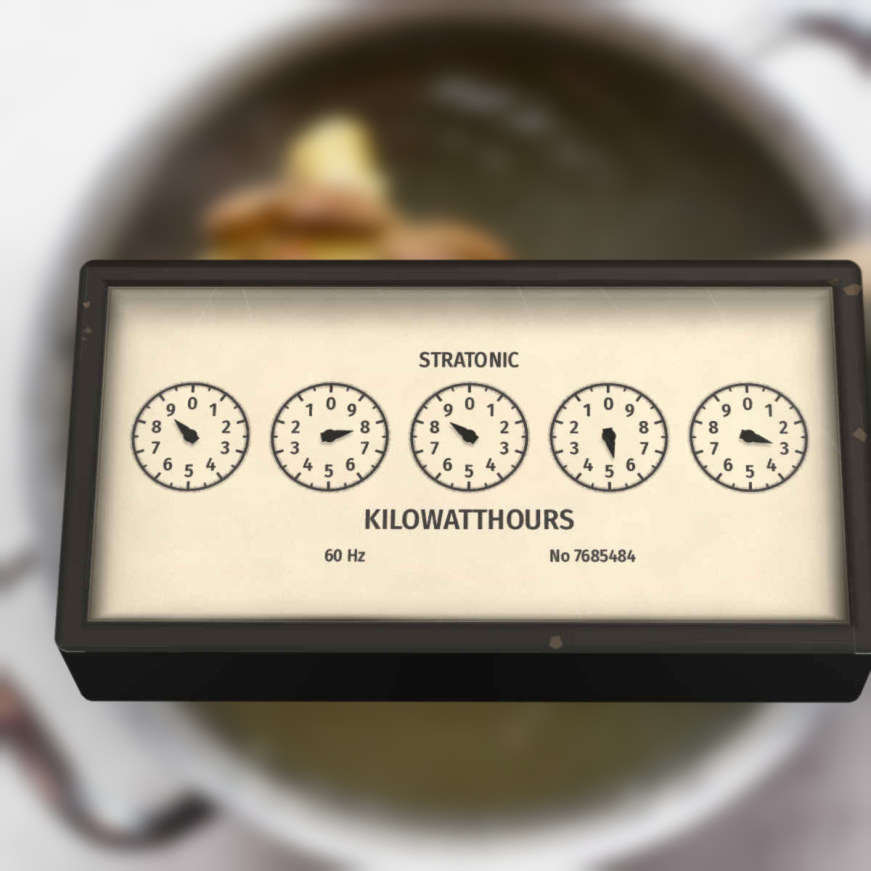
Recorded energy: 87853 (kWh)
